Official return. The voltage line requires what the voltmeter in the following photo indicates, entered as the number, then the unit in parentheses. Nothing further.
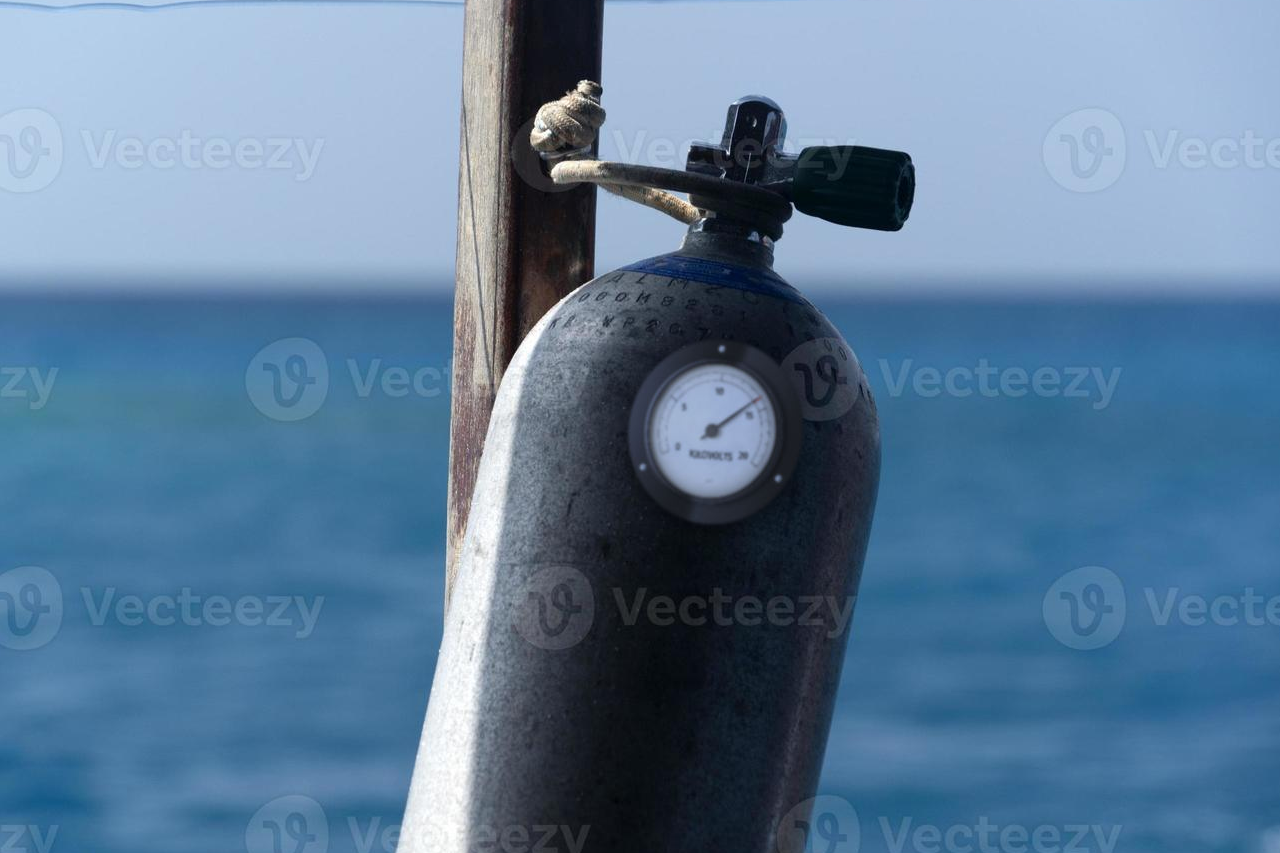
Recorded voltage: 14 (kV)
